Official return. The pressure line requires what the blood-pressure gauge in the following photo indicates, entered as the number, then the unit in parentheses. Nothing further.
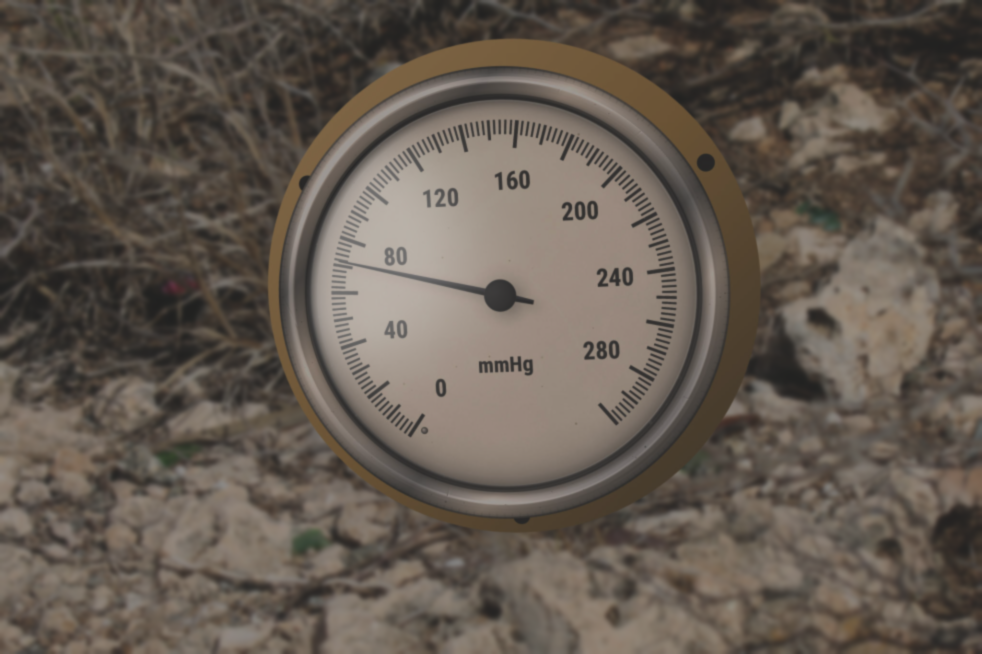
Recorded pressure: 72 (mmHg)
